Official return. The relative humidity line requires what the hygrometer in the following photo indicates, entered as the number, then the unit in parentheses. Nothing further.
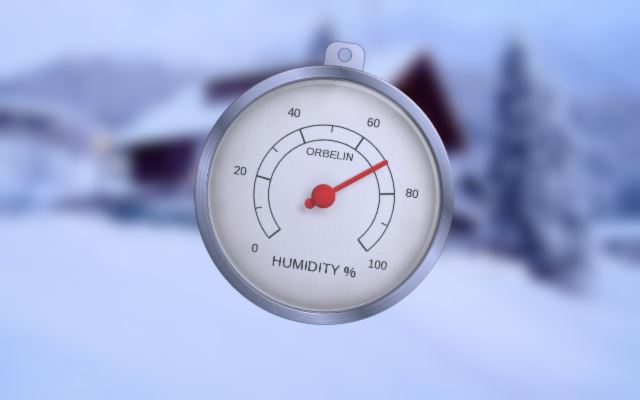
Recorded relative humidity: 70 (%)
